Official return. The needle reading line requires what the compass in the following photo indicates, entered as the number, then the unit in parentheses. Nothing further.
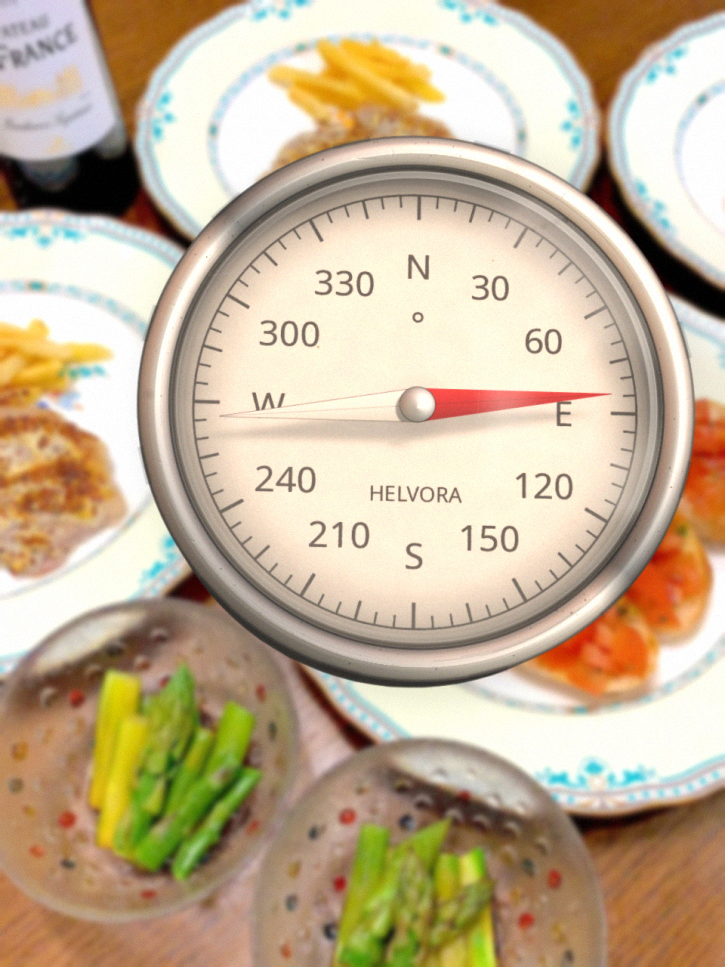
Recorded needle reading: 85 (°)
